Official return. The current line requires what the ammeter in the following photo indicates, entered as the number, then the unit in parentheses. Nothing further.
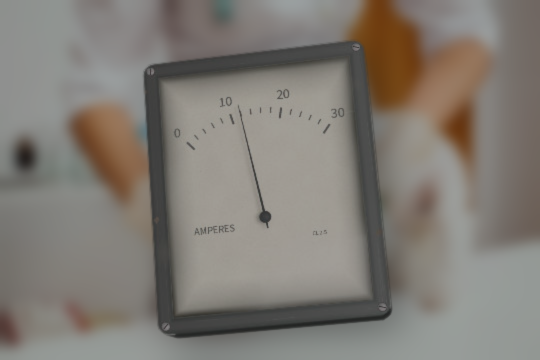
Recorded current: 12 (A)
